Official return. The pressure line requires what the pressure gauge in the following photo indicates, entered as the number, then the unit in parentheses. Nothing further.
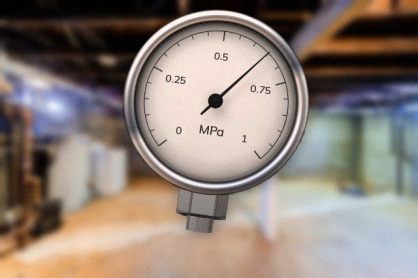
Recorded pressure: 0.65 (MPa)
